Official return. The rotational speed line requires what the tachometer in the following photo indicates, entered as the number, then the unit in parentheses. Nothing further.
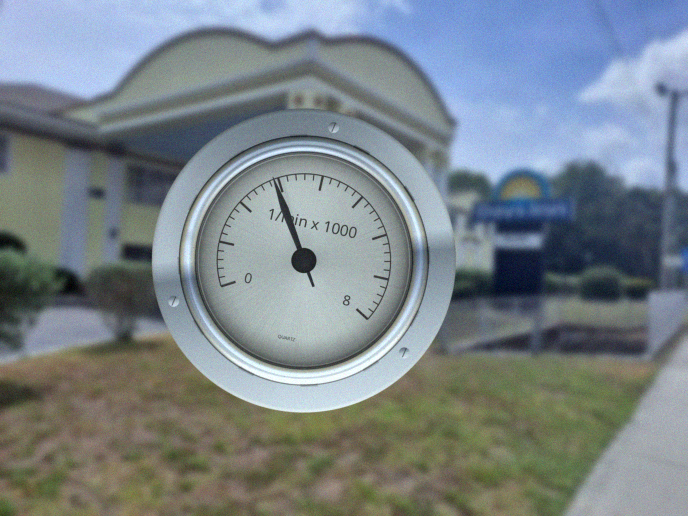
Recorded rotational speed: 2900 (rpm)
